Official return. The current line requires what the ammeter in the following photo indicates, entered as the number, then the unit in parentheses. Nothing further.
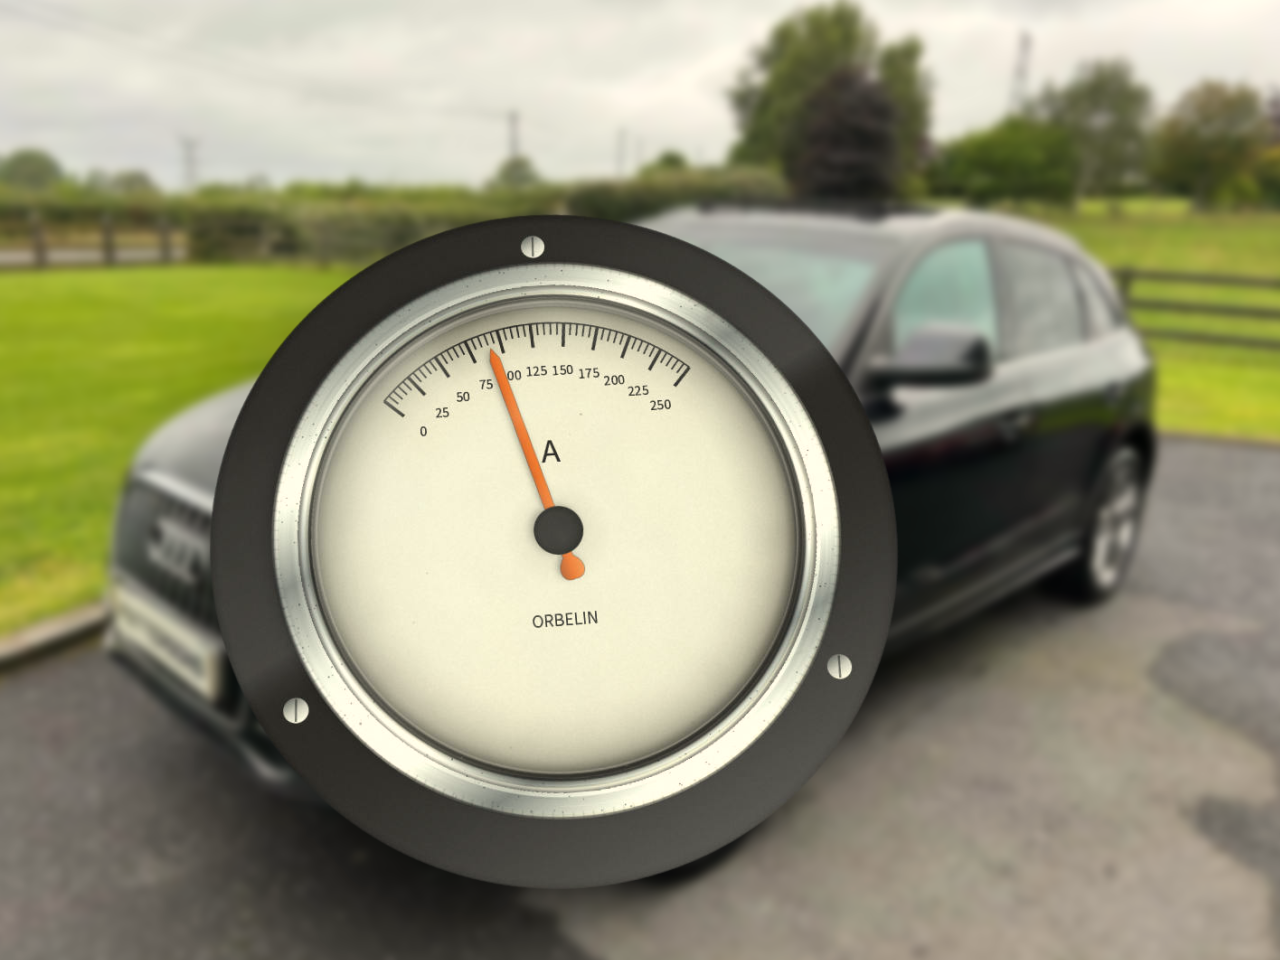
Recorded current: 90 (A)
